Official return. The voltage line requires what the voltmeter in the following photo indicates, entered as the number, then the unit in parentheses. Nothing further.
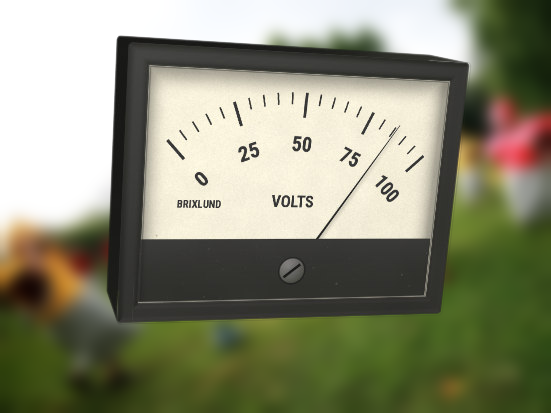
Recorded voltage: 85 (V)
